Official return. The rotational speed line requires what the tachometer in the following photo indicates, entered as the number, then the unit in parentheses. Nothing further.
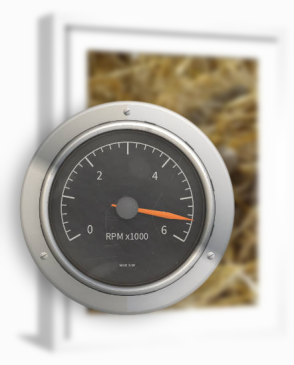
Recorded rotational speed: 5500 (rpm)
